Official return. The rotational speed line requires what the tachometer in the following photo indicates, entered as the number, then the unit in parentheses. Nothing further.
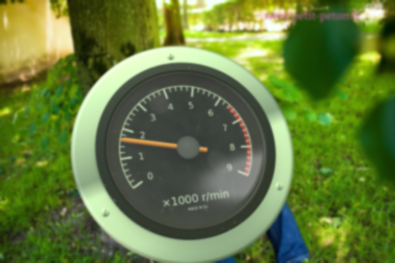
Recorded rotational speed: 1600 (rpm)
